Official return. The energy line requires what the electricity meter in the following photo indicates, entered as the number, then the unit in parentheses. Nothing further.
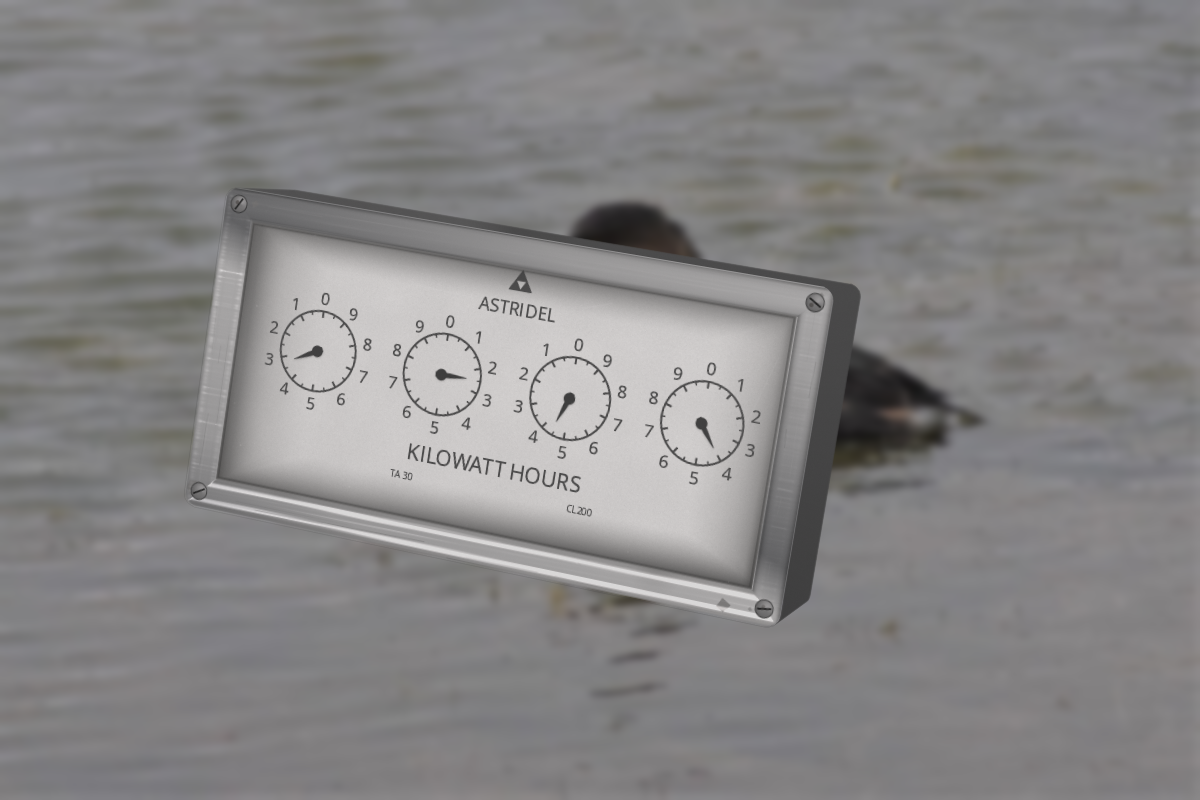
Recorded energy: 3244 (kWh)
